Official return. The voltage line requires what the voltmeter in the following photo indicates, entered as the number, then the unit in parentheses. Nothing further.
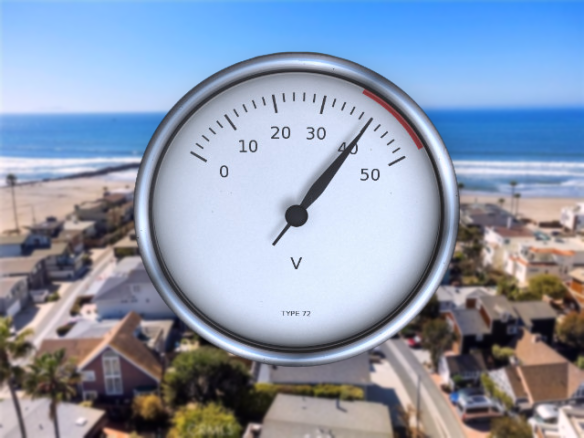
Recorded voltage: 40 (V)
